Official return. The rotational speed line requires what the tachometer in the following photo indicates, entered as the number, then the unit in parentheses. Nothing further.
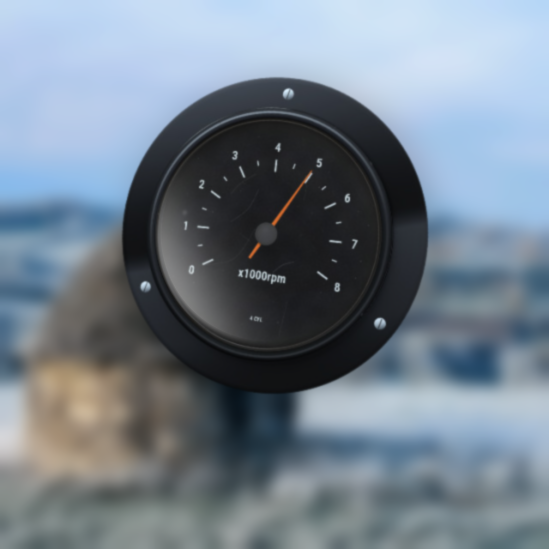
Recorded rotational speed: 5000 (rpm)
